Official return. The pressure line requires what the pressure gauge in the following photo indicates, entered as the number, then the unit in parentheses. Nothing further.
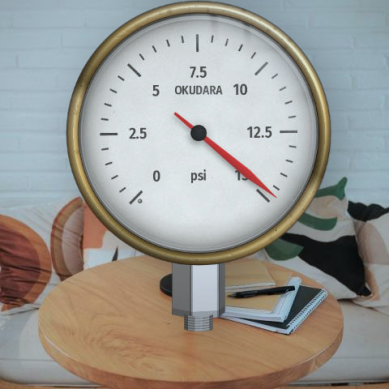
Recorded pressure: 14.75 (psi)
